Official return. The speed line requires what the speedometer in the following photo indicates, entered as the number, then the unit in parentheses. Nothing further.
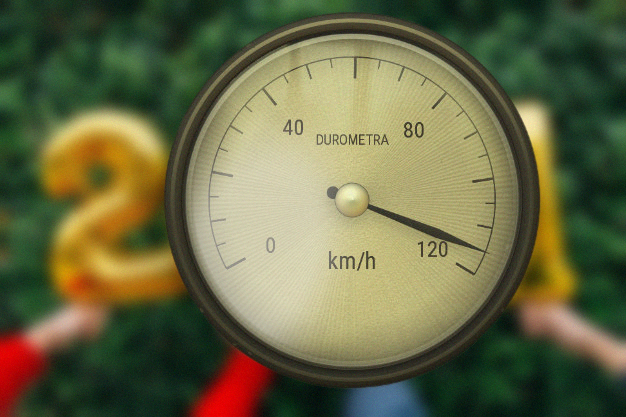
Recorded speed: 115 (km/h)
